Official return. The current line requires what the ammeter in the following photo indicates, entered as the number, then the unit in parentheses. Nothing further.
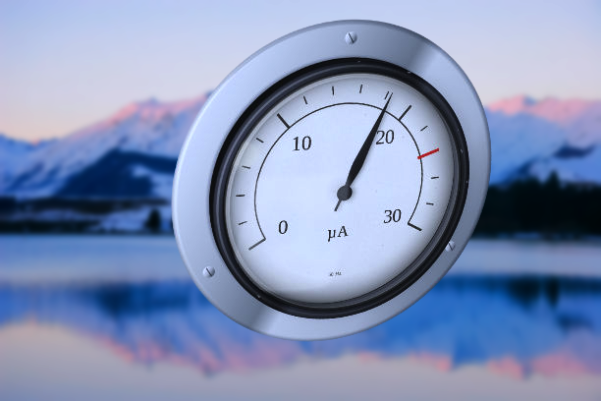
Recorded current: 18 (µA)
